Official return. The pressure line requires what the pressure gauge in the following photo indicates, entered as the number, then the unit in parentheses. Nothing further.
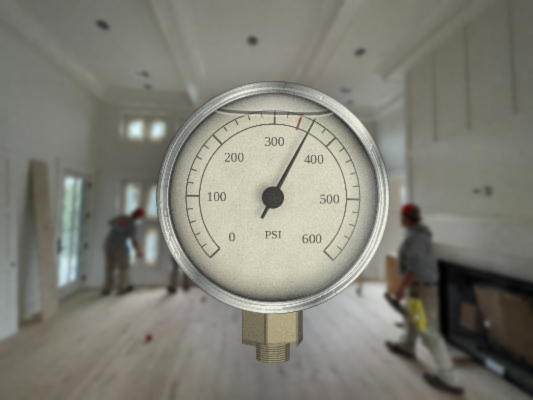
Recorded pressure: 360 (psi)
